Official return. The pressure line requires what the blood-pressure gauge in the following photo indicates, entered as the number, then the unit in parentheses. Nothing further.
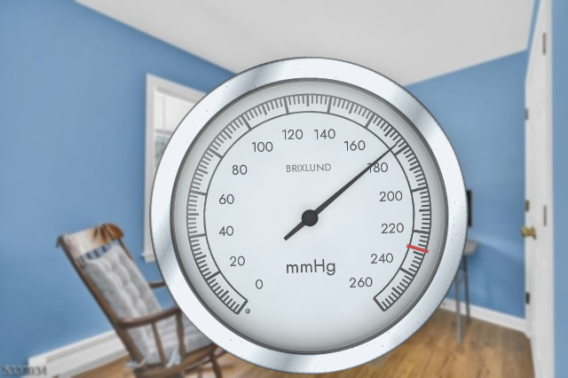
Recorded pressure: 176 (mmHg)
